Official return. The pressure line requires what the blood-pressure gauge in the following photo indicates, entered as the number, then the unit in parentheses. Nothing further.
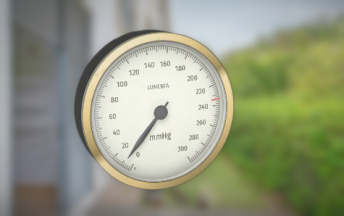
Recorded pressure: 10 (mmHg)
